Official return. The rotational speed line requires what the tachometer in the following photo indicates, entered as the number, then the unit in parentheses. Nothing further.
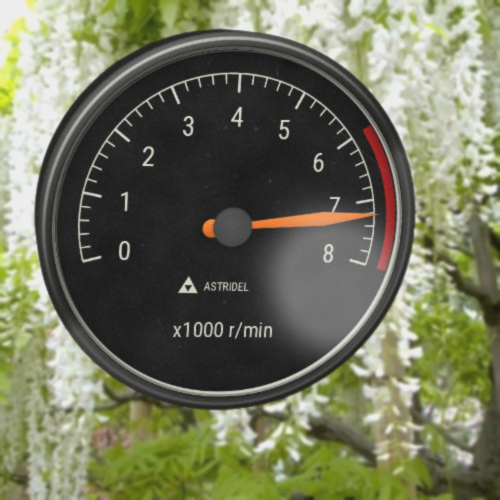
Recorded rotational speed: 7200 (rpm)
